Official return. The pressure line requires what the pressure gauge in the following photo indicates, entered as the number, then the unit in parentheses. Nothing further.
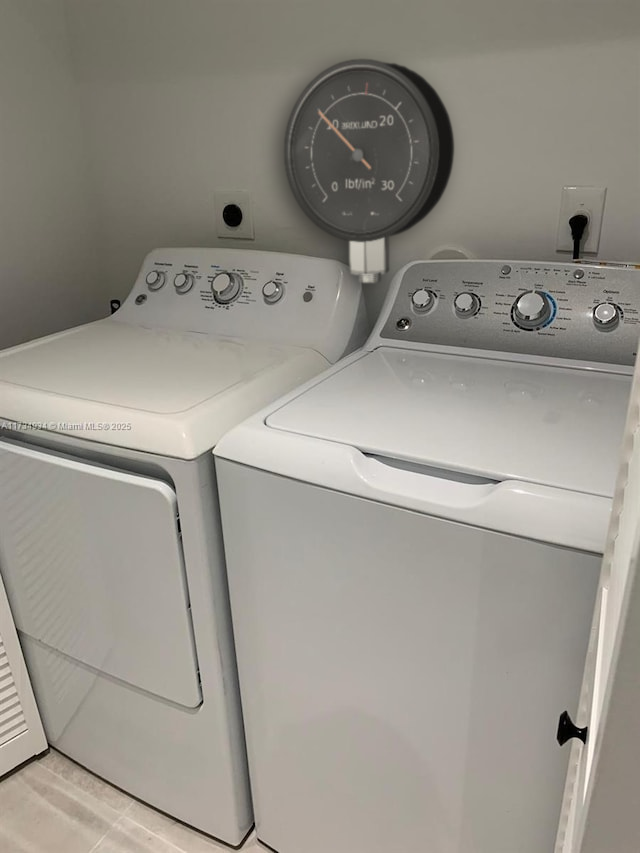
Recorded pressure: 10 (psi)
